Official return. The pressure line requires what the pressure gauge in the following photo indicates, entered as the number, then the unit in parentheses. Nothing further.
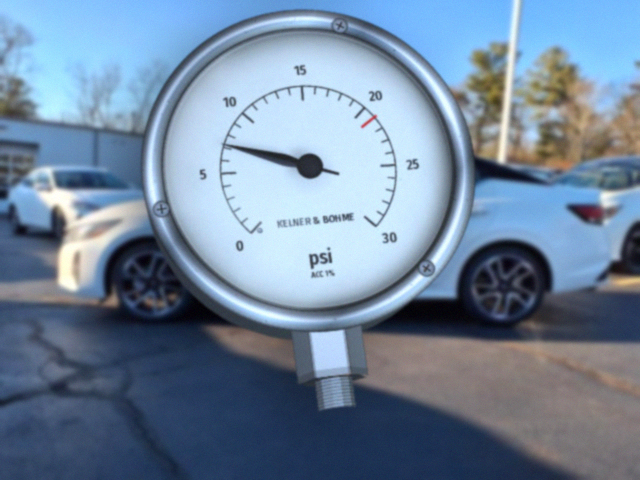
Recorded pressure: 7 (psi)
